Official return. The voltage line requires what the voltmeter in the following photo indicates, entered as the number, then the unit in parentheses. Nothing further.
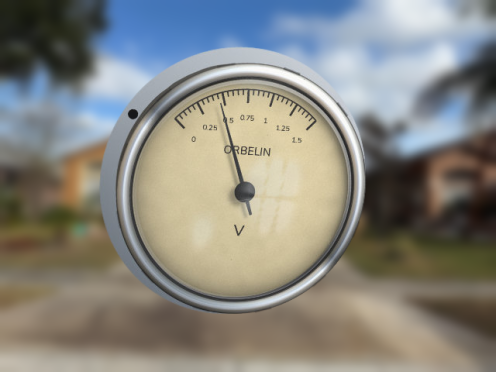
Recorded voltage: 0.45 (V)
